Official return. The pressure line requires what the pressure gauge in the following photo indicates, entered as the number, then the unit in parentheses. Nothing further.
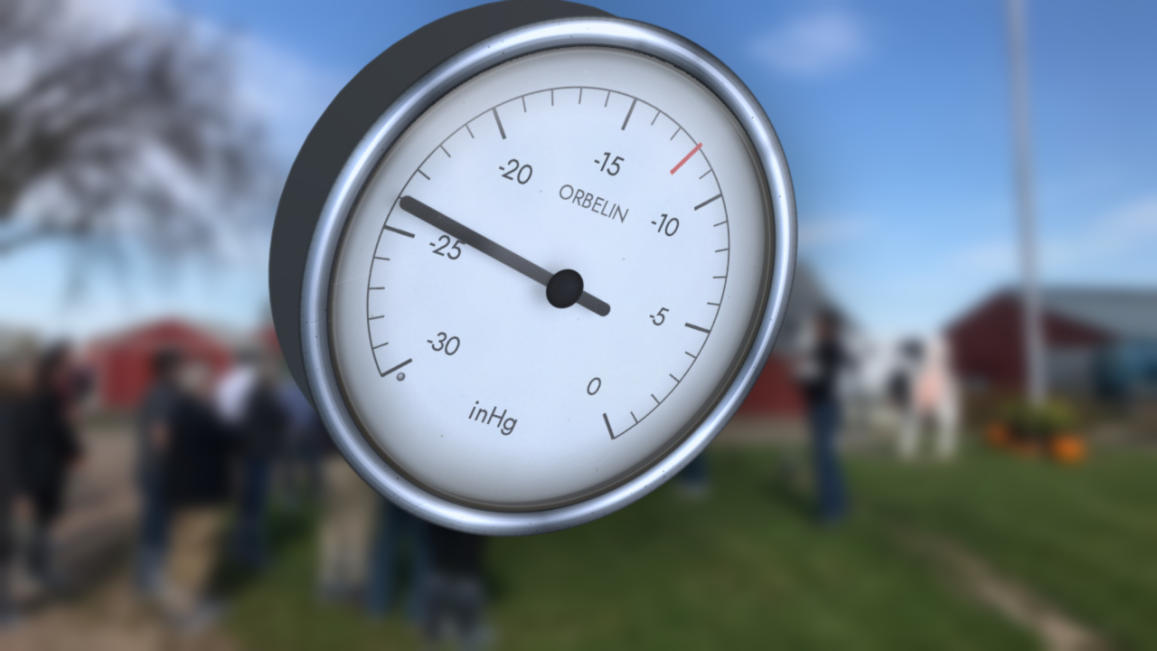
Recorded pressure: -24 (inHg)
